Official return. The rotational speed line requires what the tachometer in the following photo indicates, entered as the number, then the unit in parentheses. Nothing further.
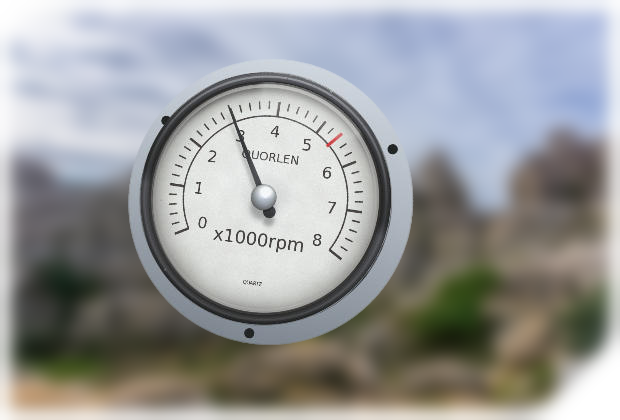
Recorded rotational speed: 3000 (rpm)
